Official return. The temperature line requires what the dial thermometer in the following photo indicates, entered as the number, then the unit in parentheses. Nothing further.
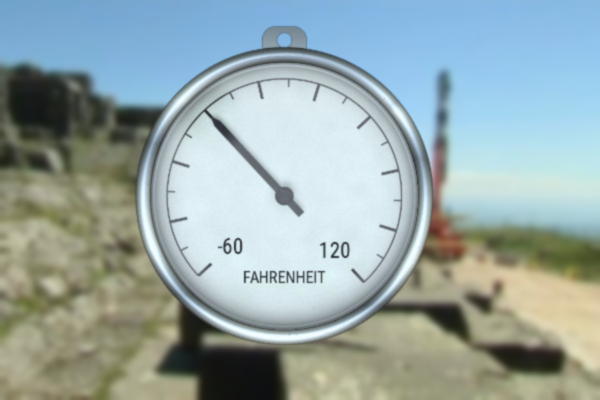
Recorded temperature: 0 (°F)
